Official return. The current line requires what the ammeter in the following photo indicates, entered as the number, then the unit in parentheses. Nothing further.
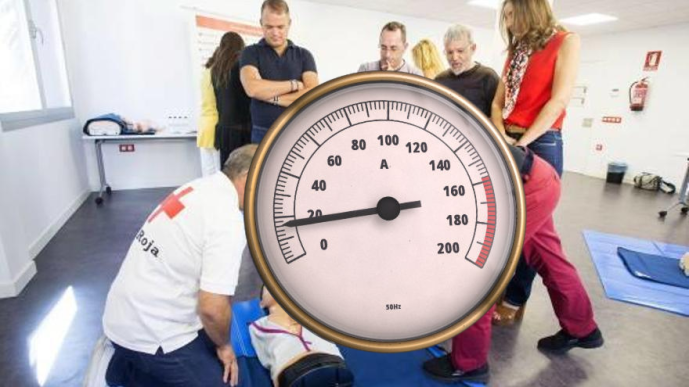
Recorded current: 16 (A)
